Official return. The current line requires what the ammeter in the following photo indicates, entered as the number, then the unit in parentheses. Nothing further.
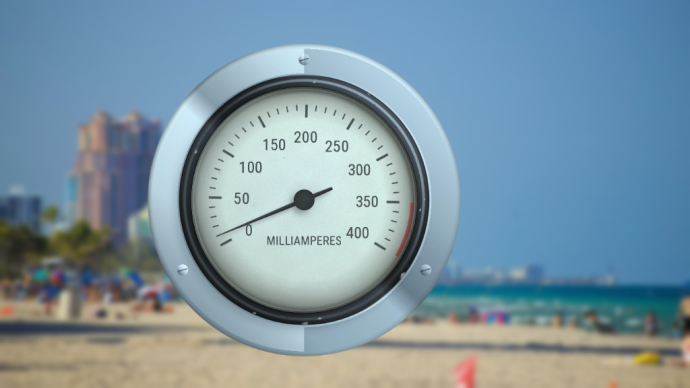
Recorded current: 10 (mA)
